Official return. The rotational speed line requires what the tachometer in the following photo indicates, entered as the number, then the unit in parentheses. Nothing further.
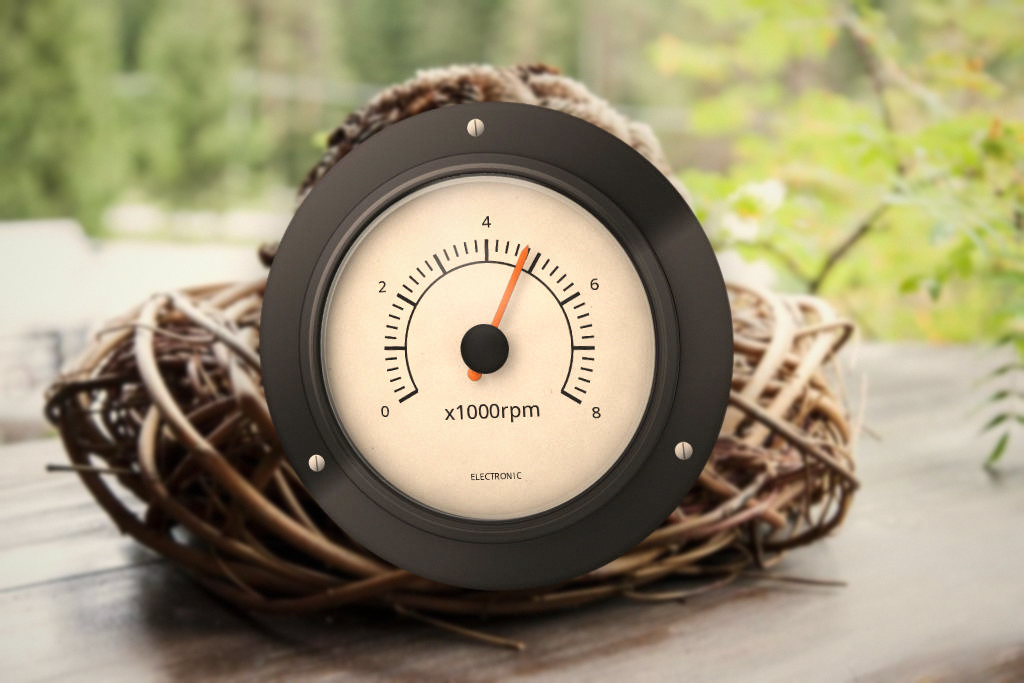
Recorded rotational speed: 4800 (rpm)
